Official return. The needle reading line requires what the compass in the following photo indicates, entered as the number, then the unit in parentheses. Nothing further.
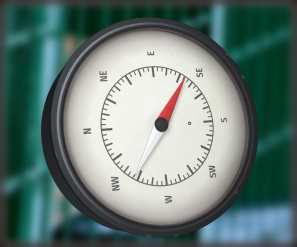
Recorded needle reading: 125 (°)
